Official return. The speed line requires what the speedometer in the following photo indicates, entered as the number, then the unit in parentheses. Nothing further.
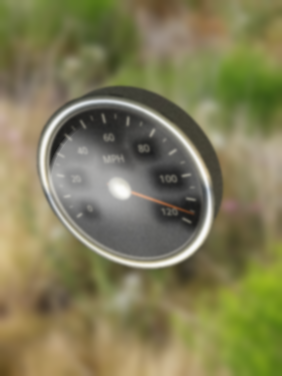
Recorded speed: 115 (mph)
